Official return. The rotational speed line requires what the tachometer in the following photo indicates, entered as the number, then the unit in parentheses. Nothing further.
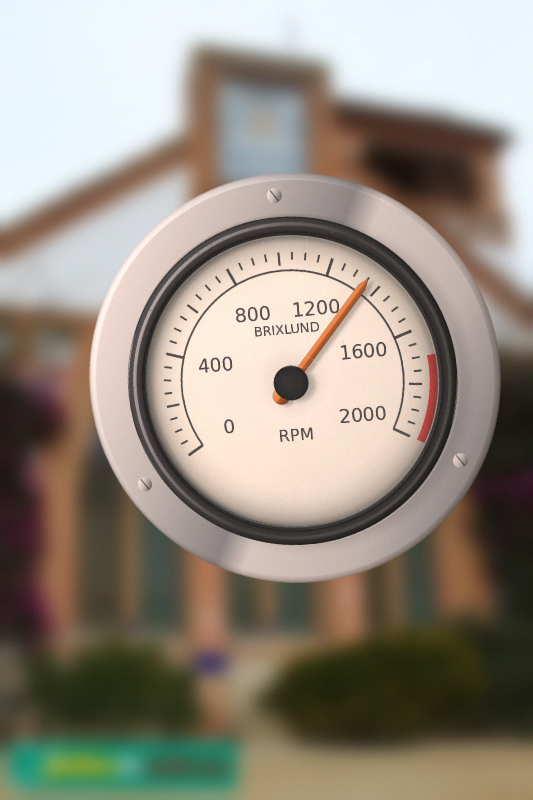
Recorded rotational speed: 1350 (rpm)
